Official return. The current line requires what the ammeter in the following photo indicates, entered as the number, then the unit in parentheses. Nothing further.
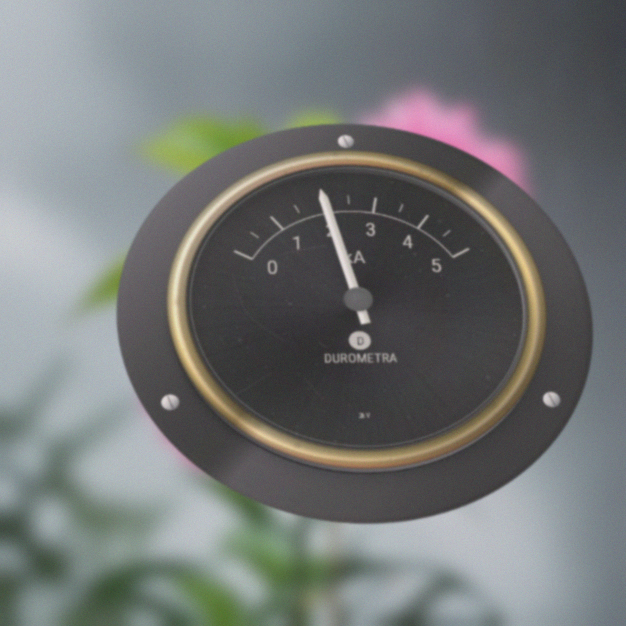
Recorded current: 2 (kA)
